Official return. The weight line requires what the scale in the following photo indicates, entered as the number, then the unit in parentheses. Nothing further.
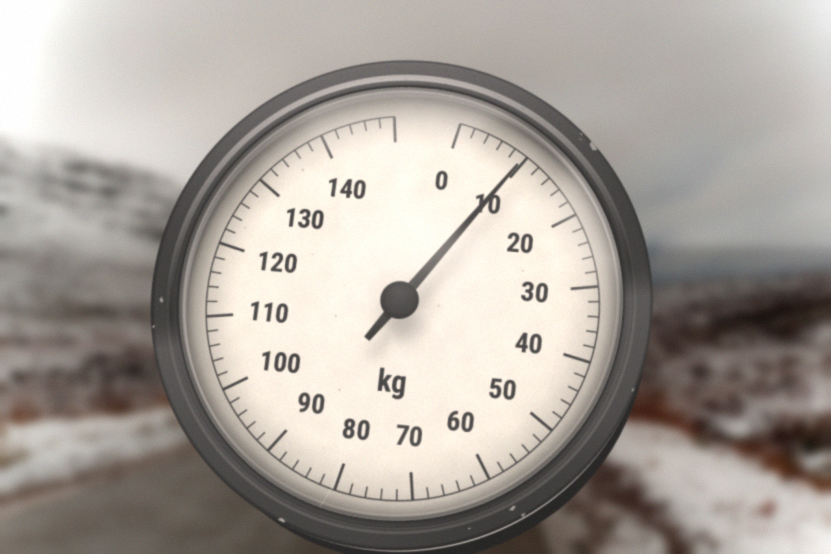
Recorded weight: 10 (kg)
